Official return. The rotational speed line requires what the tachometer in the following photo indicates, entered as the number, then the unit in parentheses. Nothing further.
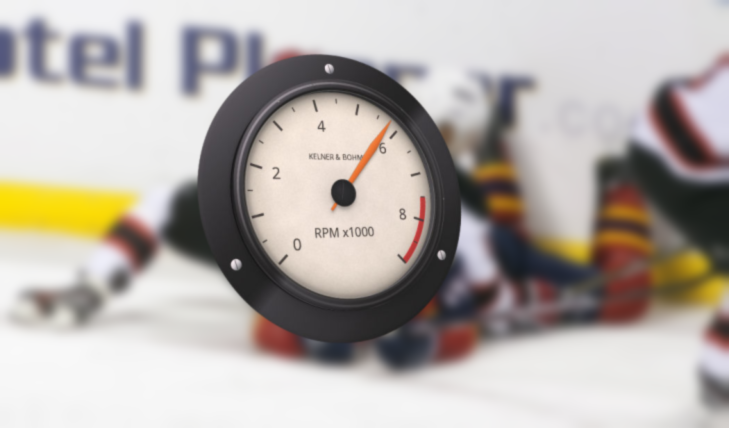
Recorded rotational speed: 5750 (rpm)
